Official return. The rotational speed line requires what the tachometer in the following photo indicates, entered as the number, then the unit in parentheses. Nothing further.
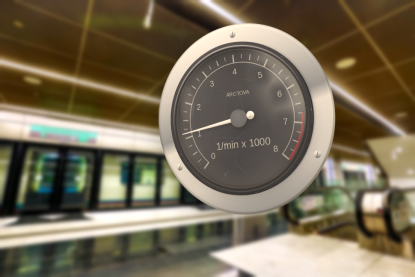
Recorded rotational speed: 1125 (rpm)
